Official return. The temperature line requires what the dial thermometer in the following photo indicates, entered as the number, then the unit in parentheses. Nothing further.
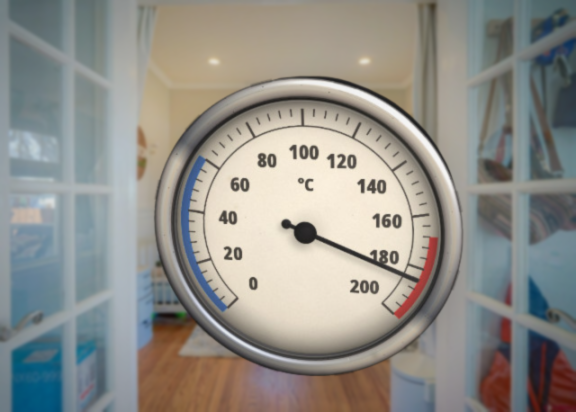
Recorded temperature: 184 (°C)
